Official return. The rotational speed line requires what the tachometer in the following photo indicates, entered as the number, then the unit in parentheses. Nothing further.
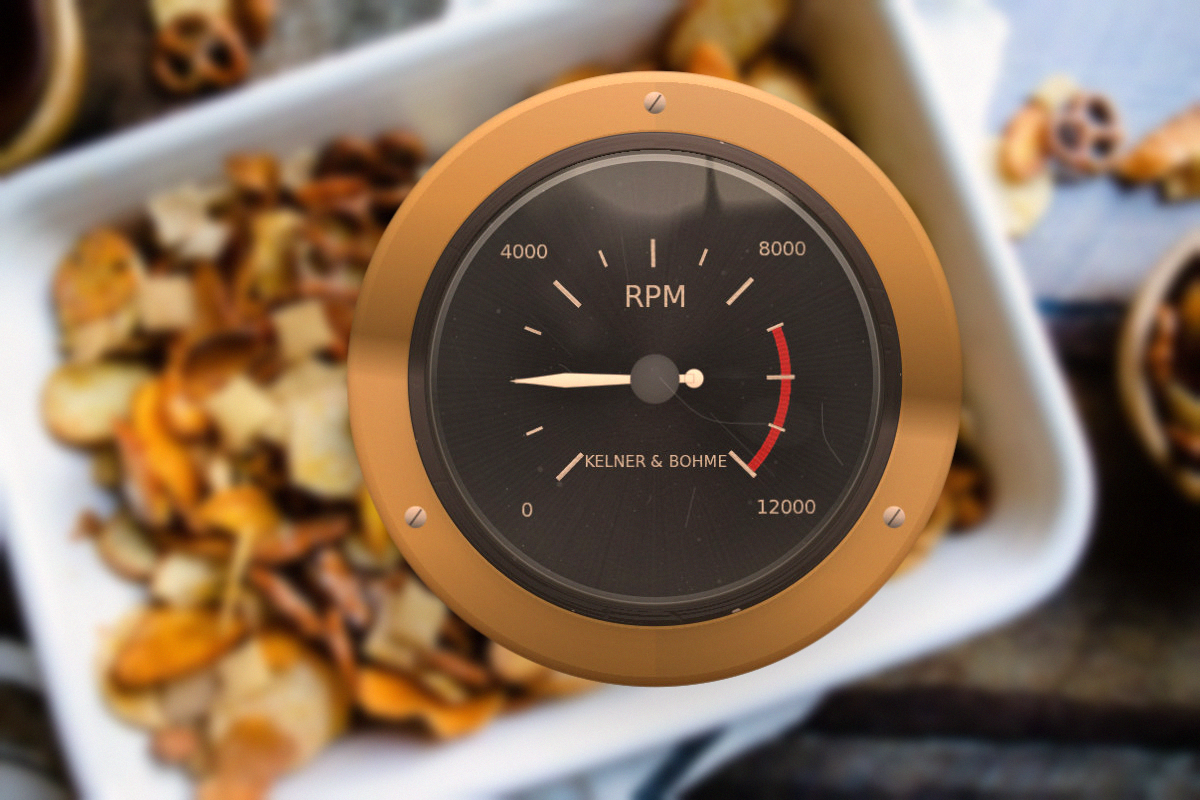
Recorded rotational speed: 2000 (rpm)
